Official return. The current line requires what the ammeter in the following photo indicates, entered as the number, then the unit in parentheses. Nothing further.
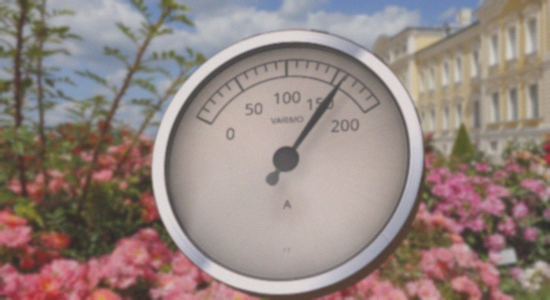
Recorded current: 160 (A)
